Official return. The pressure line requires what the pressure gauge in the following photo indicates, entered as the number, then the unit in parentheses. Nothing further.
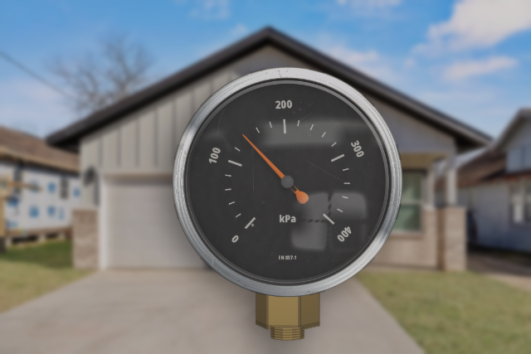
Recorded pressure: 140 (kPa)
